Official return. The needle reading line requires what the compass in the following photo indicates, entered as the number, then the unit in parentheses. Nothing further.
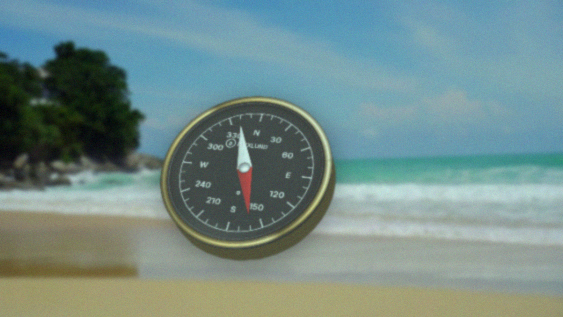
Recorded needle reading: 160 (°)
